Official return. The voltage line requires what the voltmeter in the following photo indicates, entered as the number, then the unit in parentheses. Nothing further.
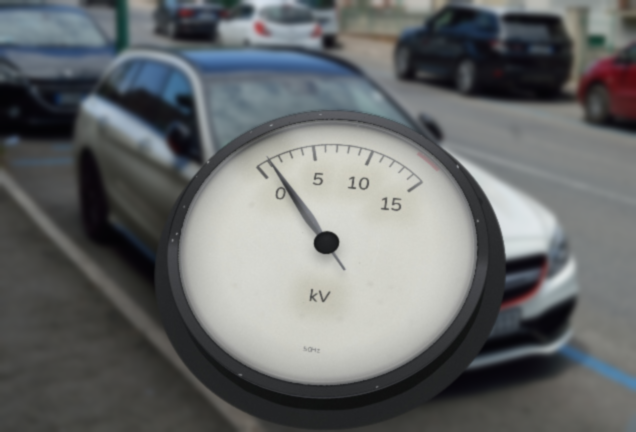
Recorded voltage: 1 (kV)
